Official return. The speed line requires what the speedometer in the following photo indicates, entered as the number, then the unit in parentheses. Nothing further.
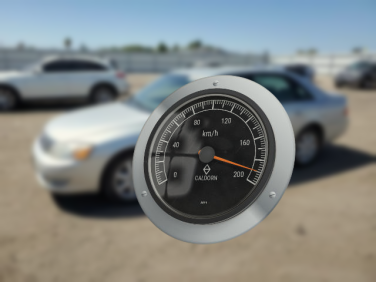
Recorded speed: 190 (km/h)
